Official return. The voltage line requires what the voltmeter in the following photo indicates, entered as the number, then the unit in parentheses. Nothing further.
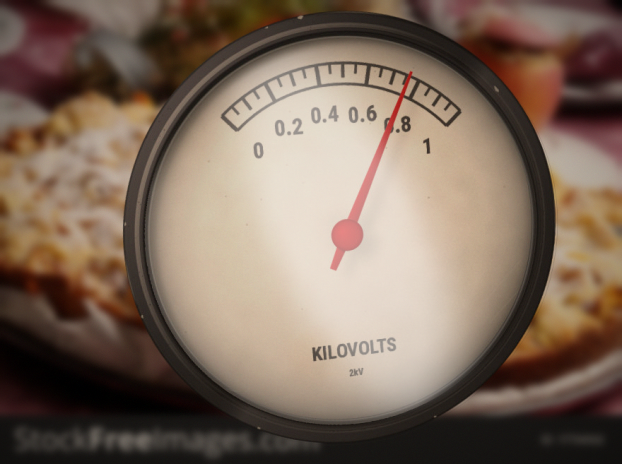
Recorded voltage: 0.75 (kV)
